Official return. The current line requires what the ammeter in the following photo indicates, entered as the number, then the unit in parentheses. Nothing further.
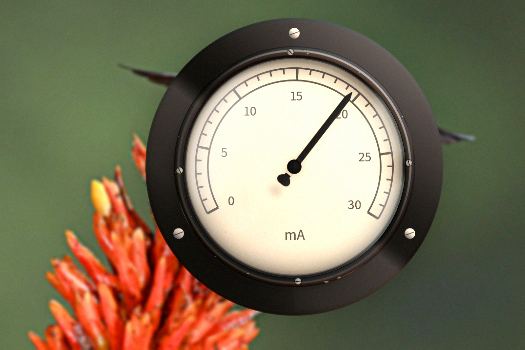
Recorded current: 19.5 (mA)
